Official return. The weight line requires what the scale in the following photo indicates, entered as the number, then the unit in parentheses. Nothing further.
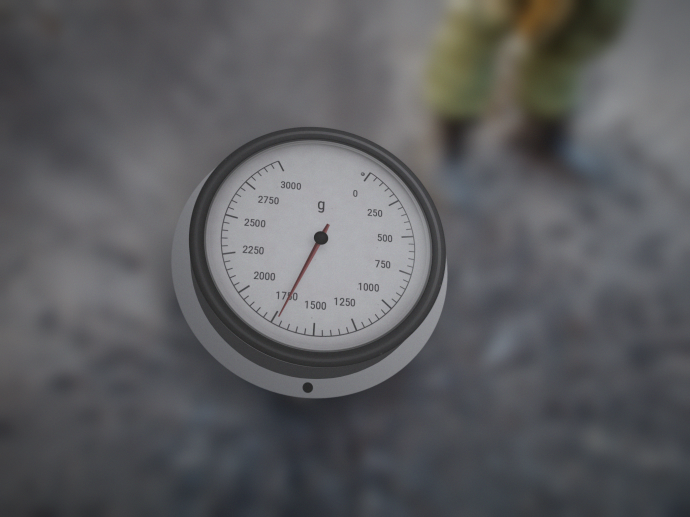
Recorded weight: 1725 (g)
